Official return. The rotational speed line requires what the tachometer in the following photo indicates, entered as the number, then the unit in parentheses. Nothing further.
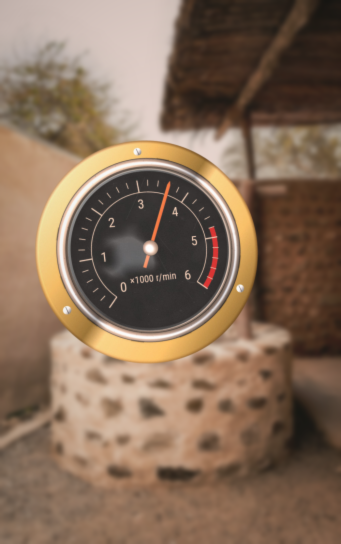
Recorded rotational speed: 3600 (rpm)
